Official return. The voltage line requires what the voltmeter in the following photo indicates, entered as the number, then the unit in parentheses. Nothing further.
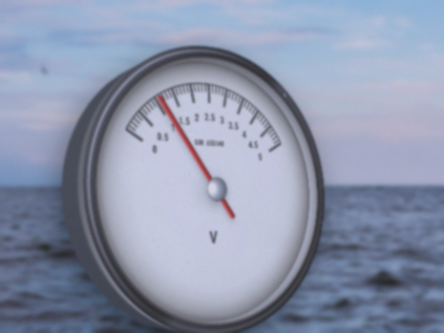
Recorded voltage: 1 (V)
